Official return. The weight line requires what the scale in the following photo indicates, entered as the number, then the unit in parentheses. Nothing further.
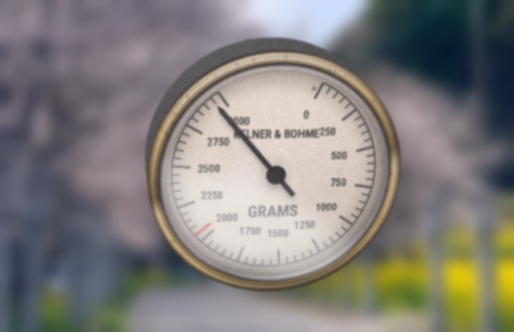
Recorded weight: 2950 (g)
